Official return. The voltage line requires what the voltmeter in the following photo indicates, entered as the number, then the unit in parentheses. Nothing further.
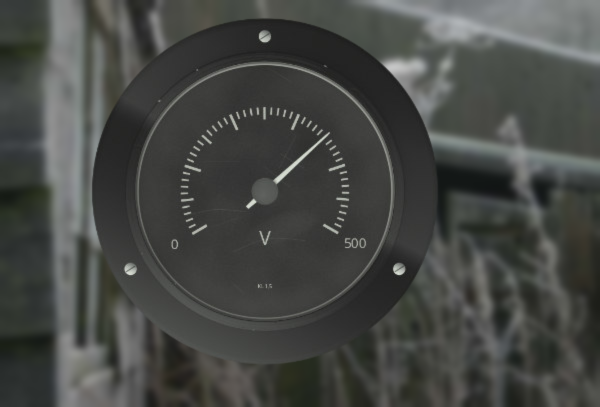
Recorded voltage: 350 (V)
